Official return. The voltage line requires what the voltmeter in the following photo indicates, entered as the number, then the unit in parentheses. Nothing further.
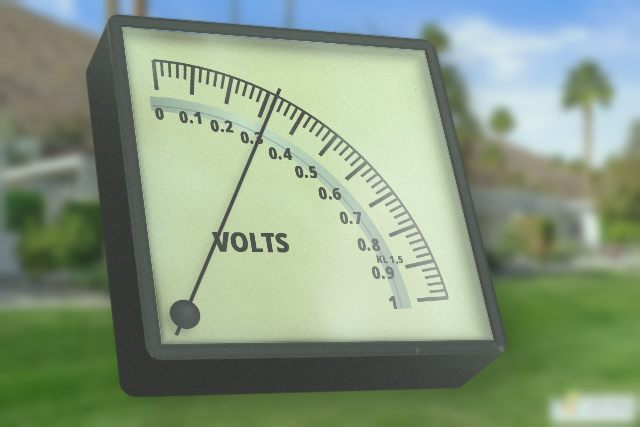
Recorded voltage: 0.32 (V)
